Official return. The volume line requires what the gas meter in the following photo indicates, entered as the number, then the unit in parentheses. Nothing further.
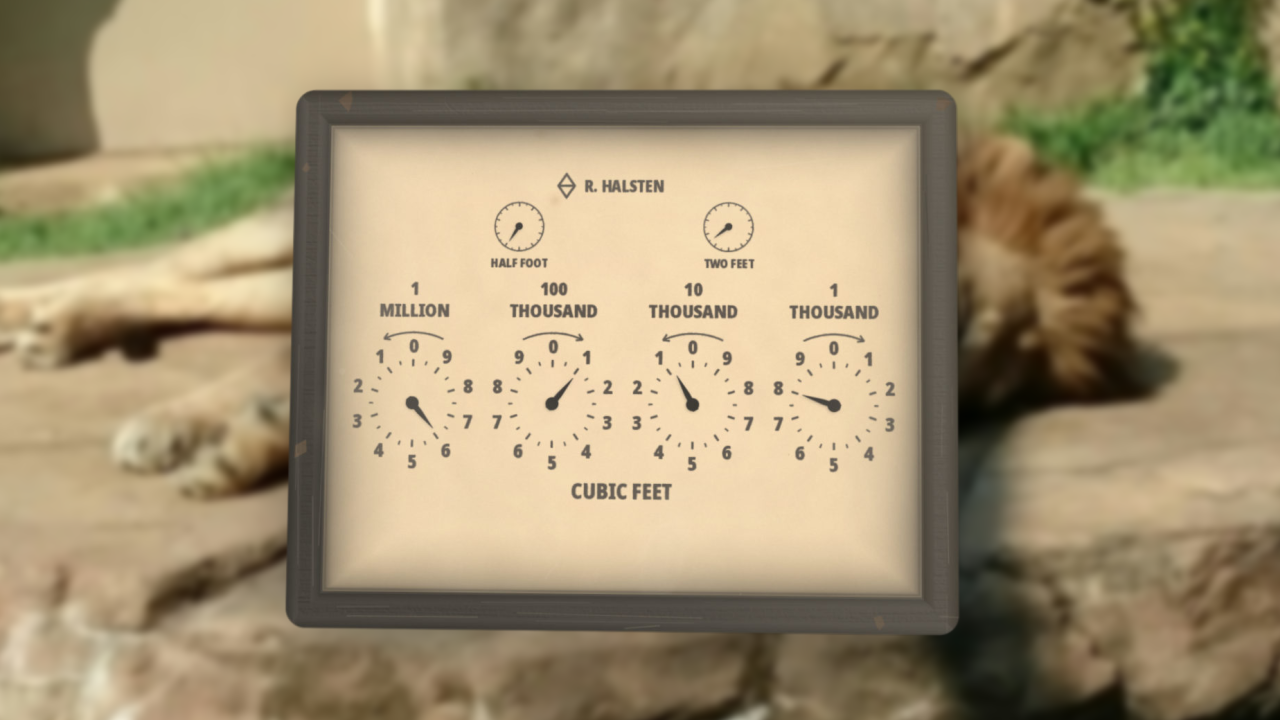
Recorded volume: 610800 (ft³)
